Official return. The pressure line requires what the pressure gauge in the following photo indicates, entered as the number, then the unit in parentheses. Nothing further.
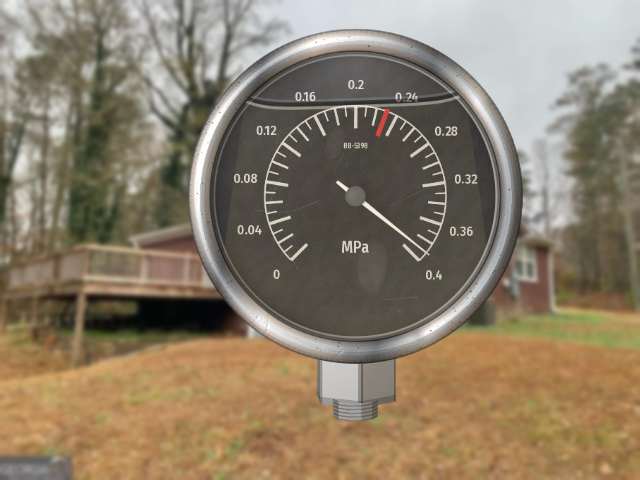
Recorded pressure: 0.39 (MPa)
